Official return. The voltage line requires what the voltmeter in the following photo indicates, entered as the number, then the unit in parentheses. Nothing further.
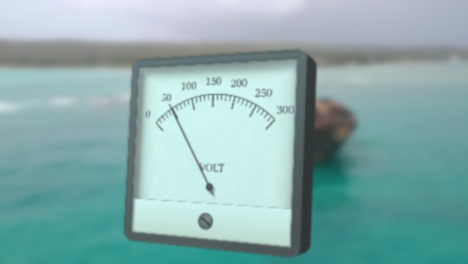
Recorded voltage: 50 (V)
